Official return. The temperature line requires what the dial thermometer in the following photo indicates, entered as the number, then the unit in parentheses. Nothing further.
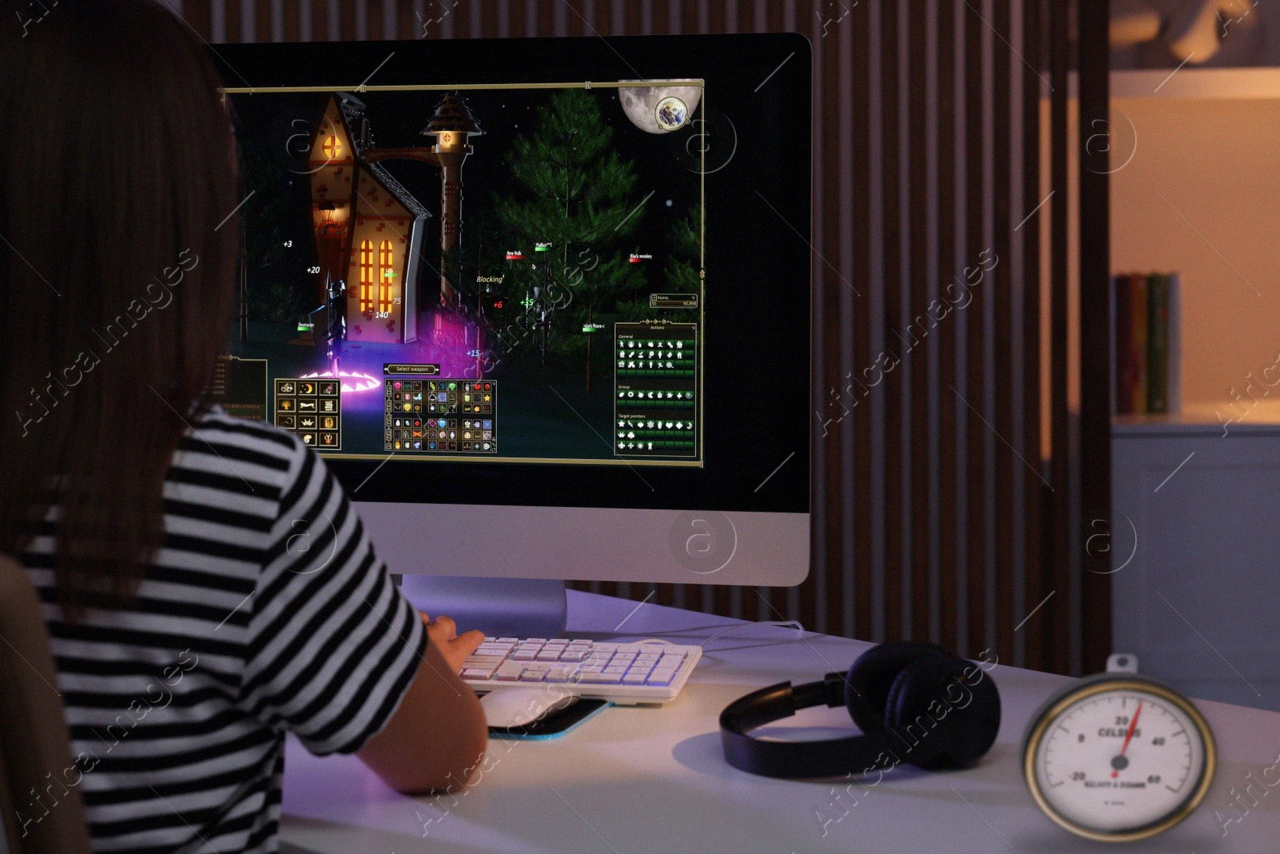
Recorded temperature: 24 (°C)
